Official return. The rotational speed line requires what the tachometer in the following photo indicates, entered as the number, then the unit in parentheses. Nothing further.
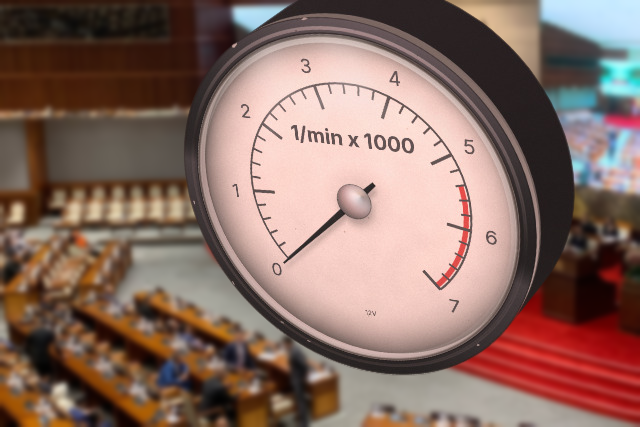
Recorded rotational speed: 0 (rpm)
